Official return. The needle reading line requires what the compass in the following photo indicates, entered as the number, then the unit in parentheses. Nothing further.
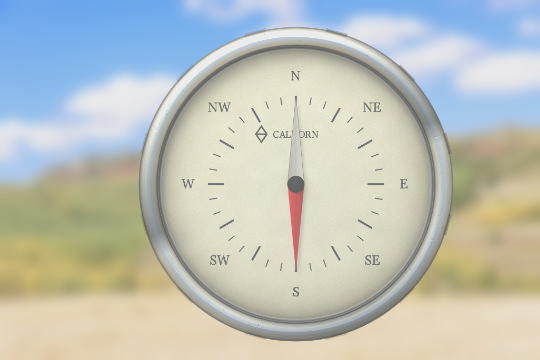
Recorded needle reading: 180 (°)
